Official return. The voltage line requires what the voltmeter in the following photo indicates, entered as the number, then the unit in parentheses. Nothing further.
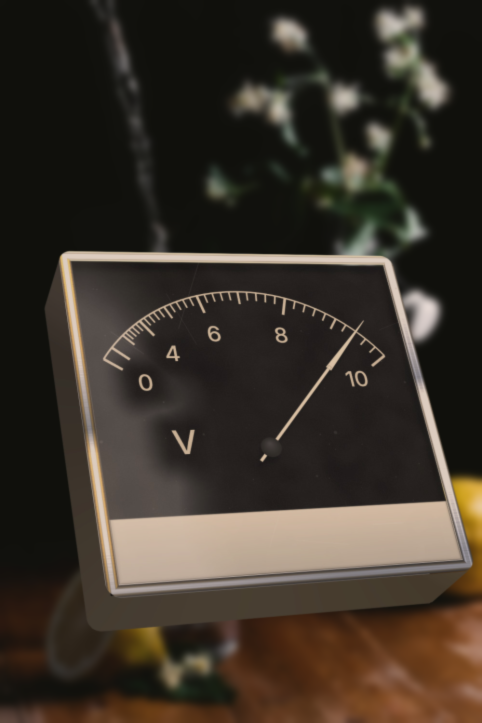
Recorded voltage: 9.4 (V)
